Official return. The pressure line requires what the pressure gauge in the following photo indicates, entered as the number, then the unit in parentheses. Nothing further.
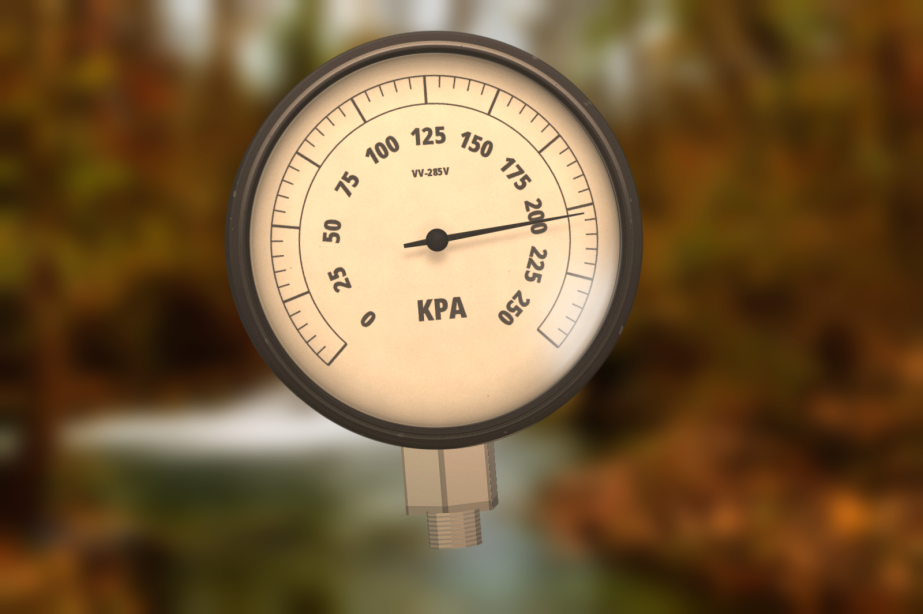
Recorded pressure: 202.5 (kPa)
